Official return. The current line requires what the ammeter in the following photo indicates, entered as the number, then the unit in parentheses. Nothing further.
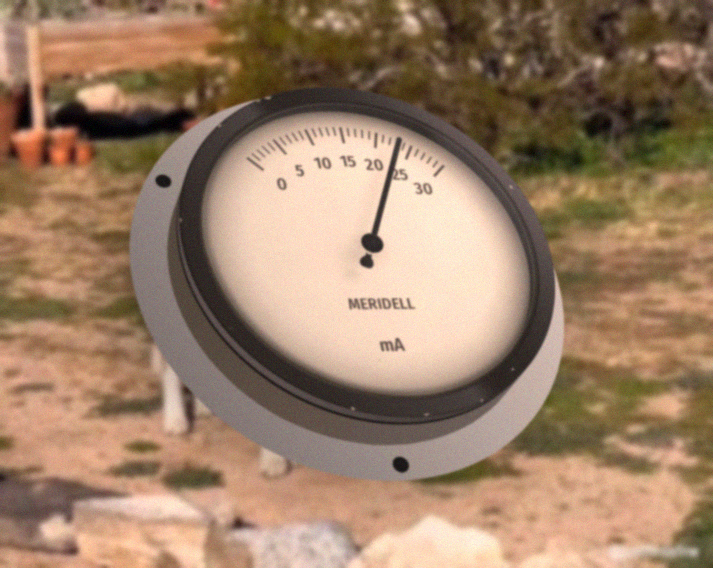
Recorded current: 23 (mA)
